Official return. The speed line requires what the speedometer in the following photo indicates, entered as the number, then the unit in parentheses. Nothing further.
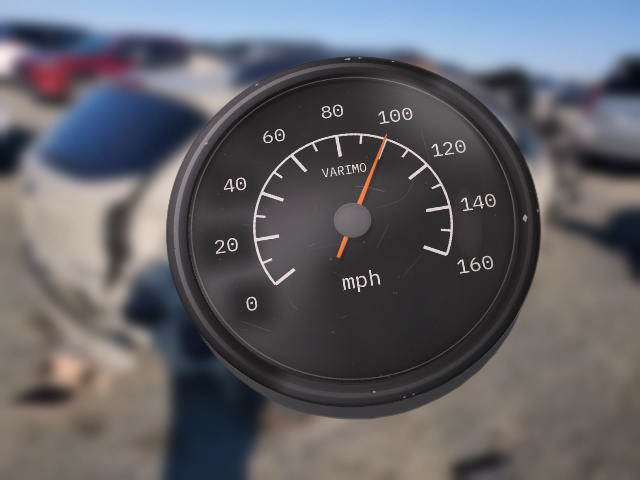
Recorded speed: 100 (mph)
